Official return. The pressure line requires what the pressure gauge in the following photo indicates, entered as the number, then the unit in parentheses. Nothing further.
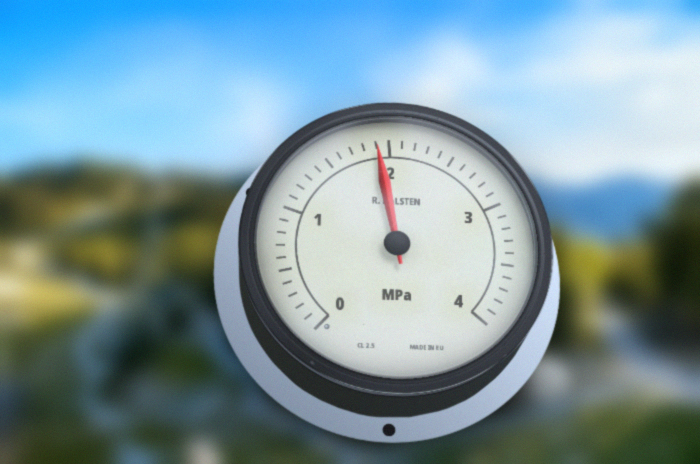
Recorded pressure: 1.9 (MPa)
